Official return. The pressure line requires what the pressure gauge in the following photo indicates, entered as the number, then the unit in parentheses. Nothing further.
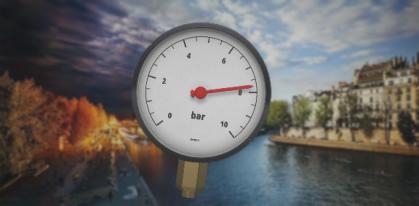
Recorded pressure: 7.75 (bar)
